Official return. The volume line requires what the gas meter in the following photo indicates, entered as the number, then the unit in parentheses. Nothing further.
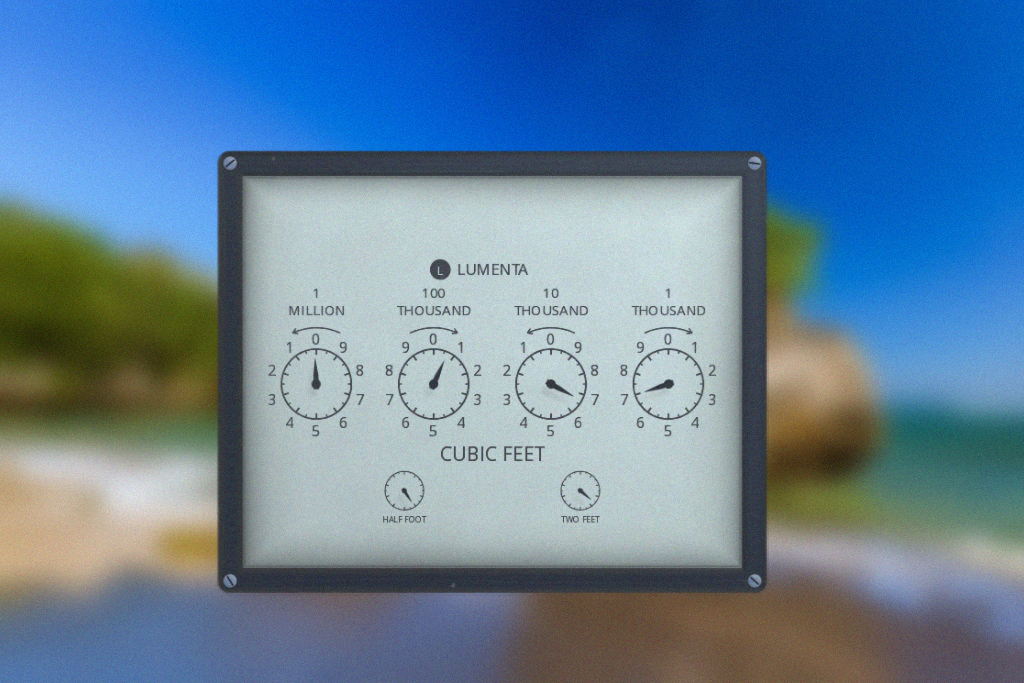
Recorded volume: 6700 (ft³)
